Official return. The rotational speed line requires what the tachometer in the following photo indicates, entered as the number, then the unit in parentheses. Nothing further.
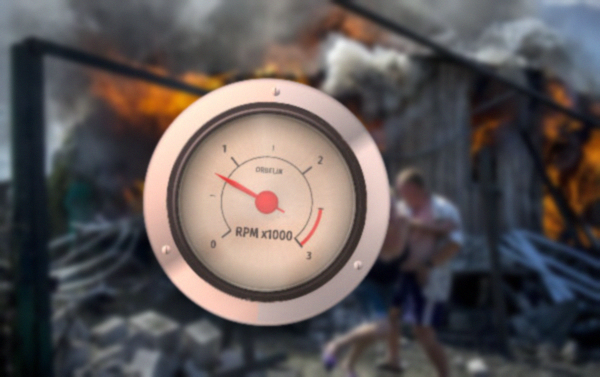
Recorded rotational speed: 750 (rpm)
